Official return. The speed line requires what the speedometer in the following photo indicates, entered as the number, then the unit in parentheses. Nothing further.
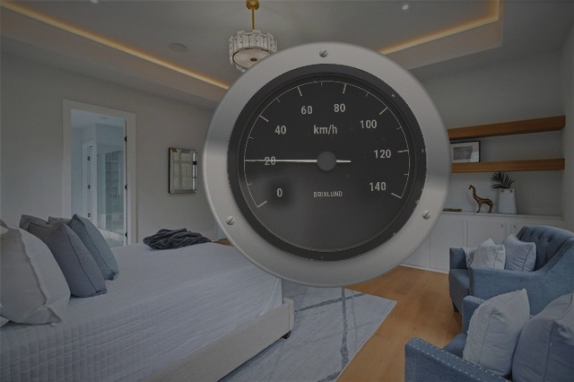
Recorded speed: 20 (km/h)
